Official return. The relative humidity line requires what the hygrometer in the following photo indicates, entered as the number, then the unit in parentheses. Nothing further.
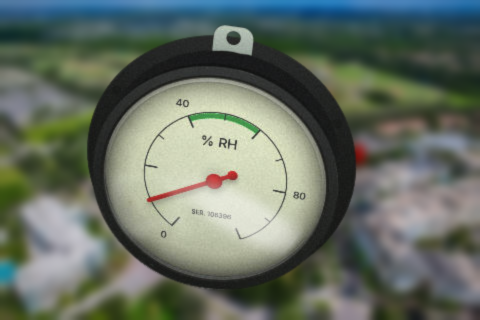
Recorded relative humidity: 10 (%)
